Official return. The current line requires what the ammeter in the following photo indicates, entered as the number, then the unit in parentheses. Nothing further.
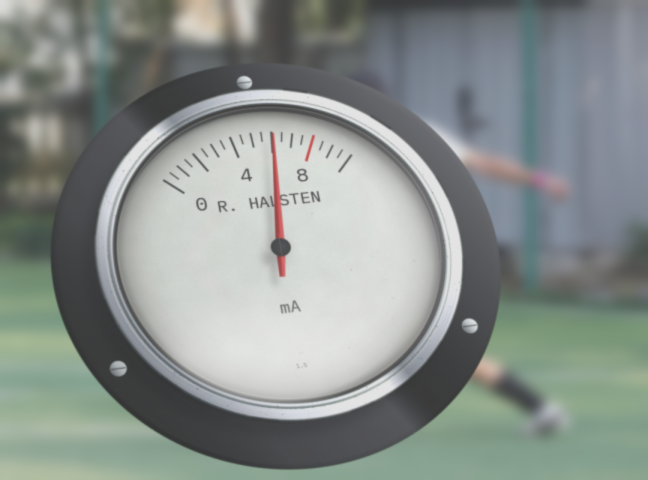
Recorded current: 6 (mA)
